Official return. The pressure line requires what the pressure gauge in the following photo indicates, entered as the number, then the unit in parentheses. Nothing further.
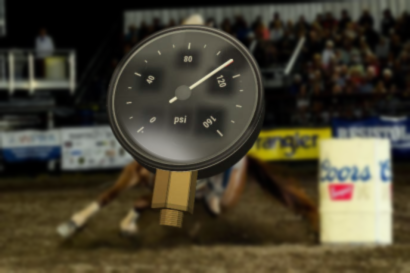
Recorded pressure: 110 (psi)
